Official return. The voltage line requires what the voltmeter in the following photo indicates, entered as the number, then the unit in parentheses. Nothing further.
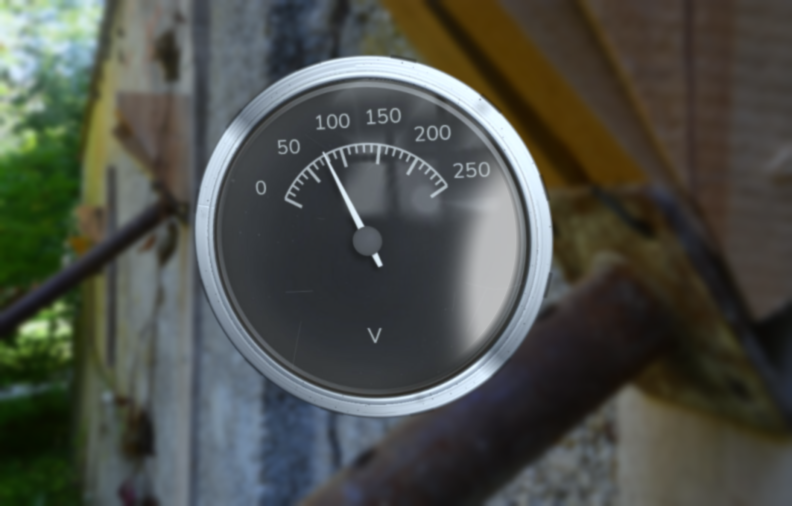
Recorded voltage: 80 (V)
